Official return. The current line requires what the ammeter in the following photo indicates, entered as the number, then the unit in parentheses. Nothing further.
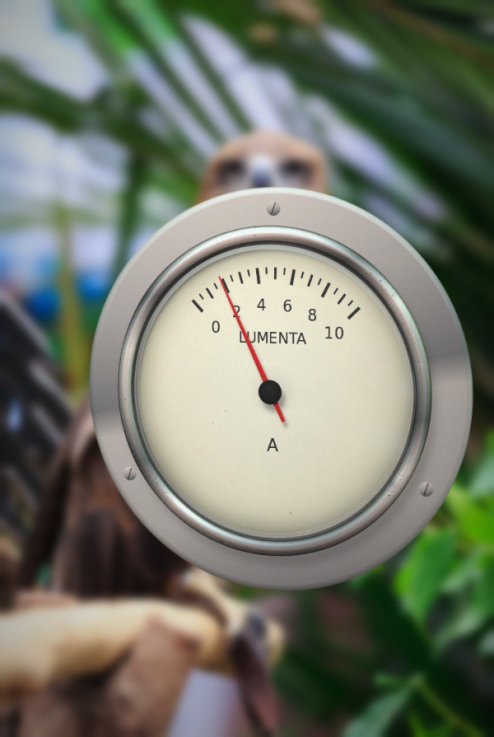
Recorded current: 2 (A)
